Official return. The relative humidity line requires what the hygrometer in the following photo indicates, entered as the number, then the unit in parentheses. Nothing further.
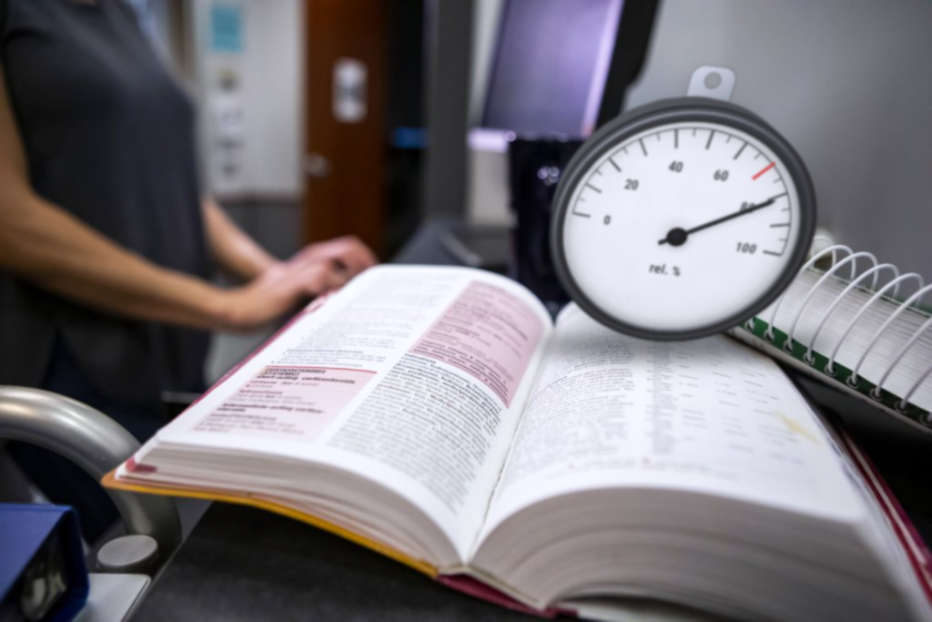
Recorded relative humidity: 80 (%)
